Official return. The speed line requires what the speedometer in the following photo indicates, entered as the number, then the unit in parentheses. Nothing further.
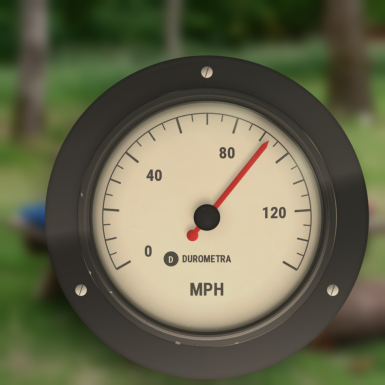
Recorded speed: 92.5 (mph)
